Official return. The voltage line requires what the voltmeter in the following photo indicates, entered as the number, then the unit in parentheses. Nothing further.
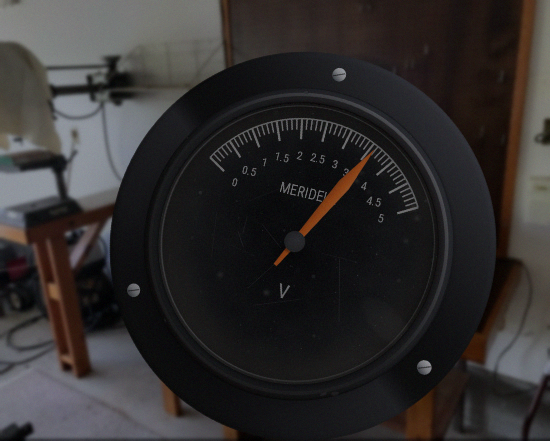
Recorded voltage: 3.6 (V)
